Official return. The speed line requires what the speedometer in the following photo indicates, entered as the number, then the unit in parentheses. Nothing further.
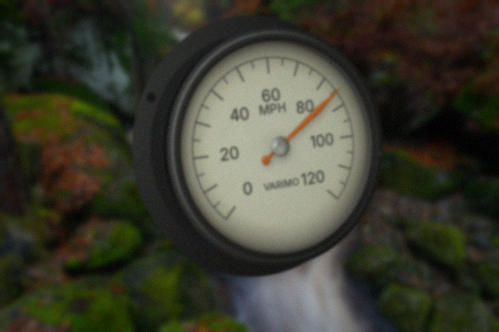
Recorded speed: 85 (mph)
